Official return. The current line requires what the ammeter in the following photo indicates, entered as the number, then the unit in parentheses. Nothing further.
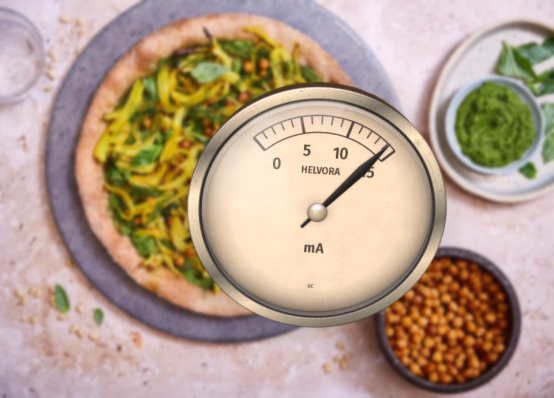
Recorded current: 14 (mA)
